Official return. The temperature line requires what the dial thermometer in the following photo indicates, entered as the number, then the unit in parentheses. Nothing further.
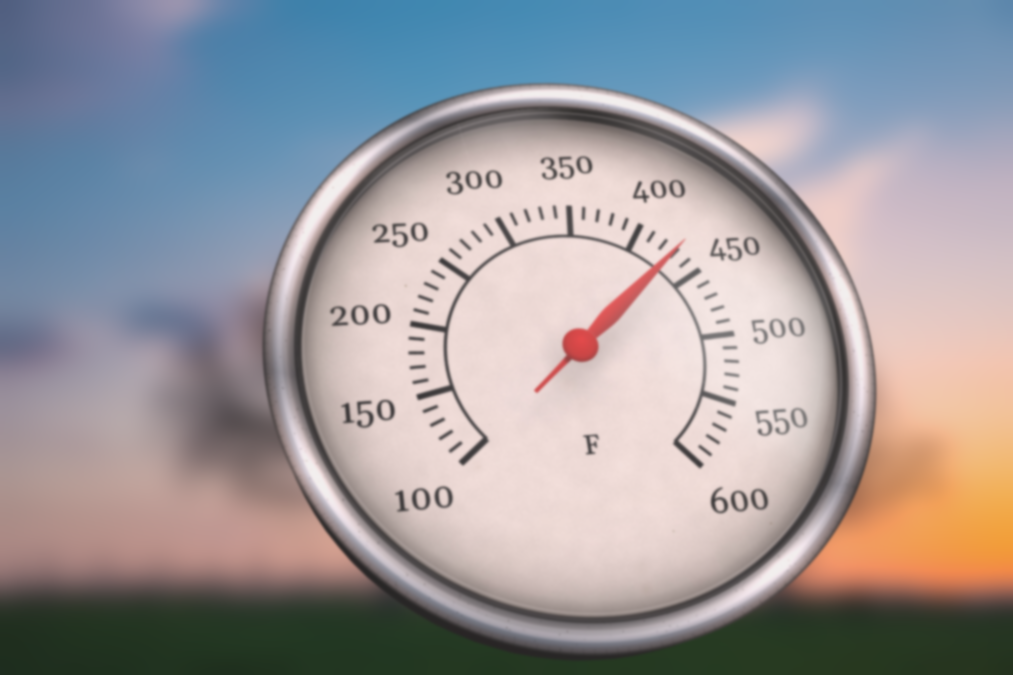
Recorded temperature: 430 (°F)
